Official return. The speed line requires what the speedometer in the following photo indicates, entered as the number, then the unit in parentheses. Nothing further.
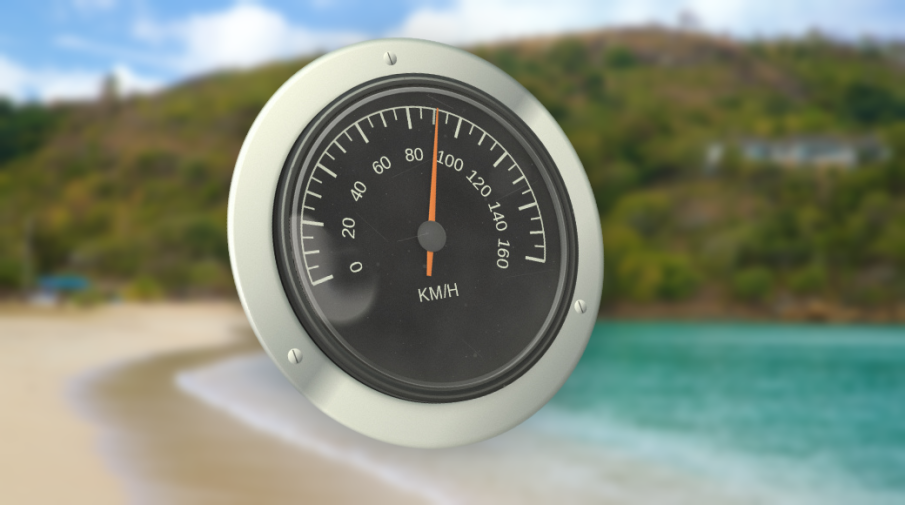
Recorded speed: 90 (km/h)
